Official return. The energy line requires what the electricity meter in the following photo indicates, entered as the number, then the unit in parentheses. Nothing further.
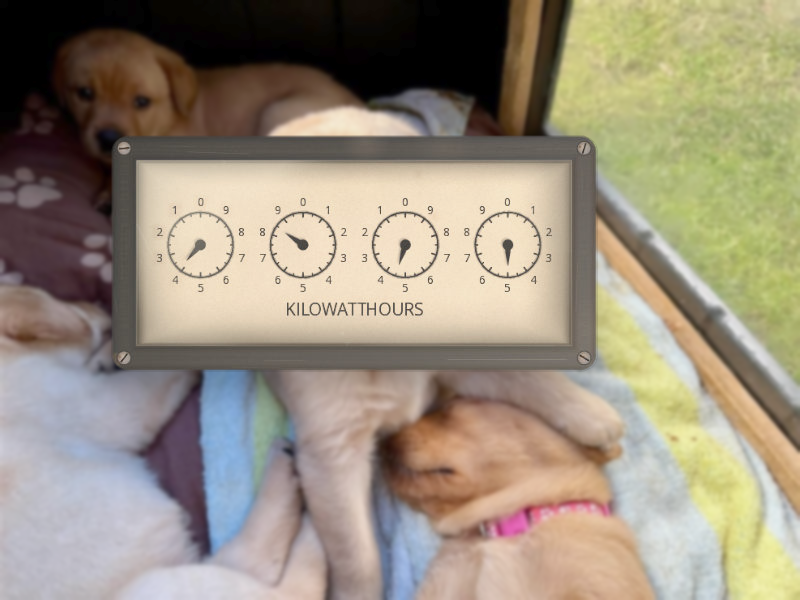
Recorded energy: 3845 (kWh)
